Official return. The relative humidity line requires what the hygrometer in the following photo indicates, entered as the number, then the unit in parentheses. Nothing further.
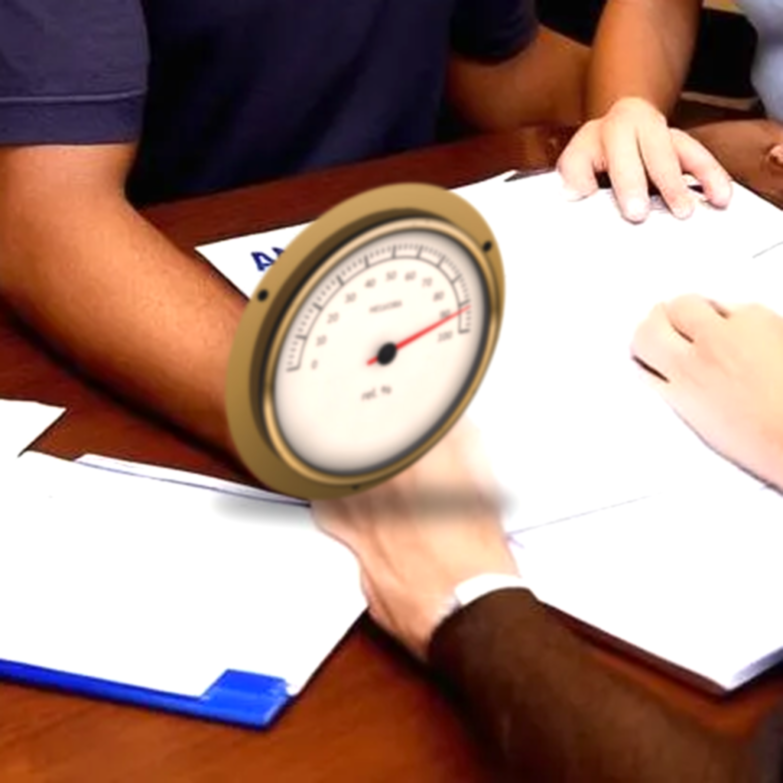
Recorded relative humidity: 90 (%)
